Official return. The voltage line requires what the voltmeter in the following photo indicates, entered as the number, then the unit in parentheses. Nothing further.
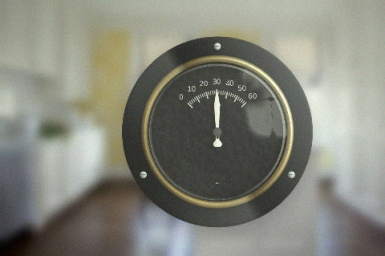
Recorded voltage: 30 (V)
